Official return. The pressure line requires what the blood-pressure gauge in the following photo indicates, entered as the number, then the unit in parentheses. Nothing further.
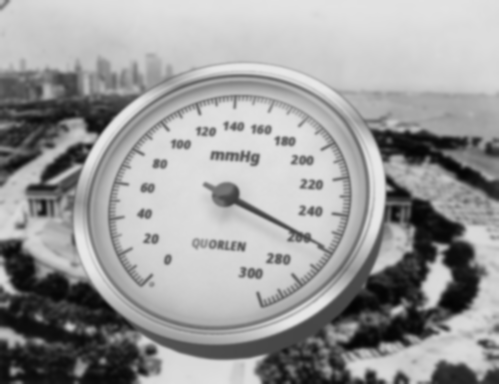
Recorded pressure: 260 (mmHg)
